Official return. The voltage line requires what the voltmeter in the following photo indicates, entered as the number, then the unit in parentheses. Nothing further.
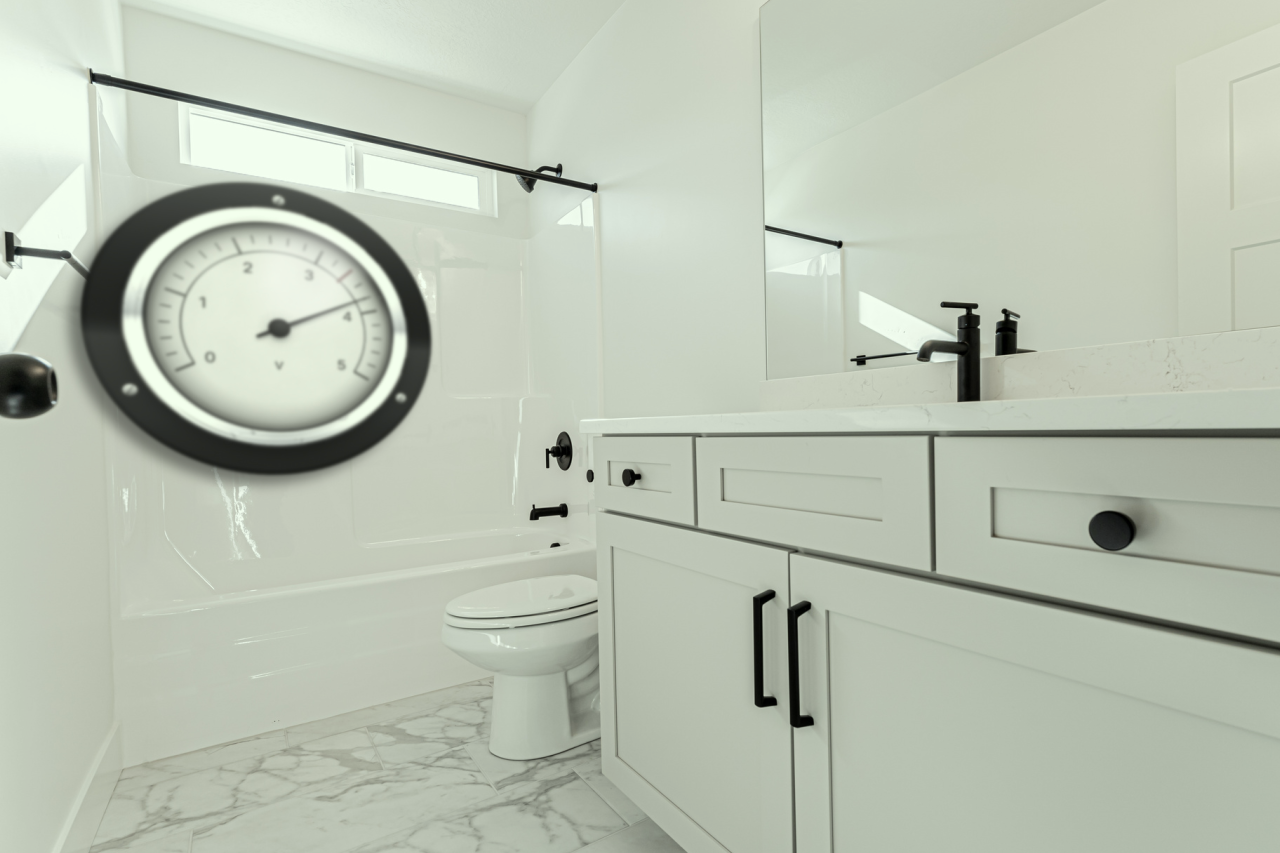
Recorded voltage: 3.8 (V)
